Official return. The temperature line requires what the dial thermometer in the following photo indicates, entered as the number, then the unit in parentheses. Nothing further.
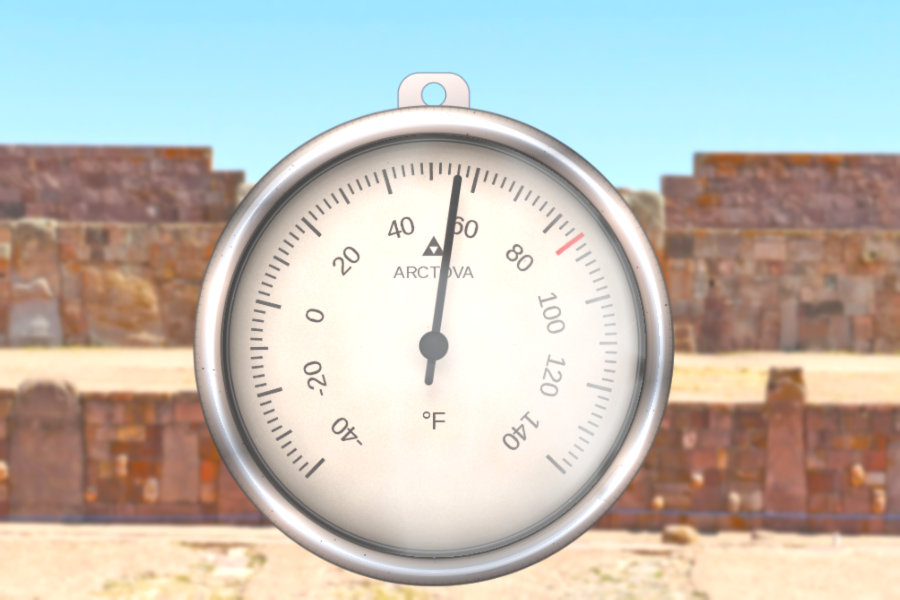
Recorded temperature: 56 (°F)
